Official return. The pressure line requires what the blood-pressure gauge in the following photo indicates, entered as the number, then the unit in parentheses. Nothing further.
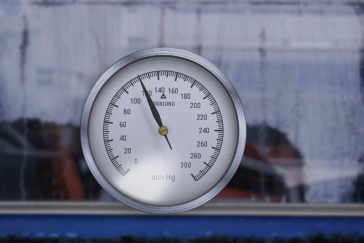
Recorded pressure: 120 (mmHg)
